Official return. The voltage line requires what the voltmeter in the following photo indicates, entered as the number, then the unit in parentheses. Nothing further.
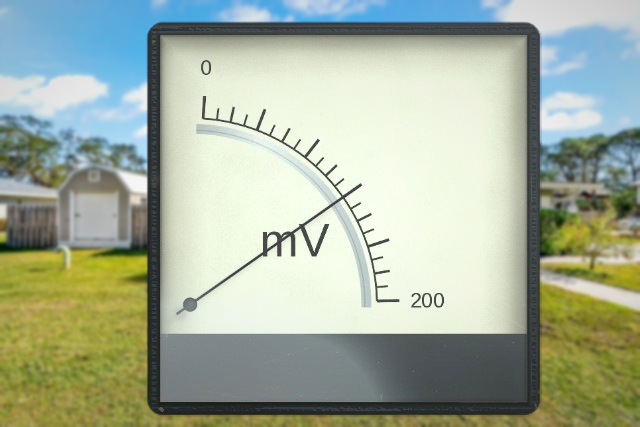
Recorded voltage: 120 (mV)
